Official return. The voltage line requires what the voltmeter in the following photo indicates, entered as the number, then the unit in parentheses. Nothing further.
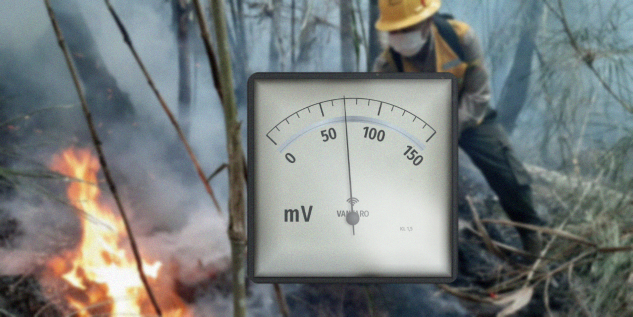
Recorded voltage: 70 (mV)
